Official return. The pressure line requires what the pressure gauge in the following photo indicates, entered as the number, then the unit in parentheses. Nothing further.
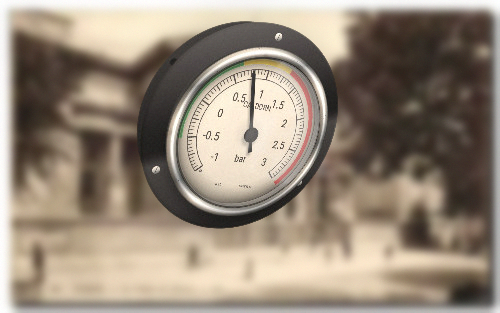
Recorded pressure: 0.75 (bar)
